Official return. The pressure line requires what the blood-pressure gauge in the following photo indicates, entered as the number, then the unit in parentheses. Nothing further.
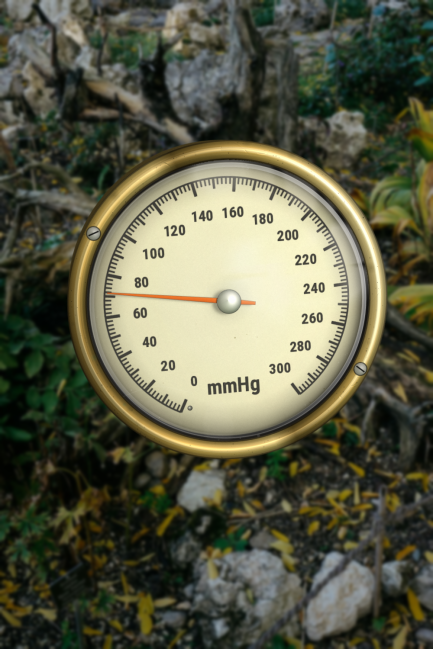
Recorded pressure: 72 (mmHg)
